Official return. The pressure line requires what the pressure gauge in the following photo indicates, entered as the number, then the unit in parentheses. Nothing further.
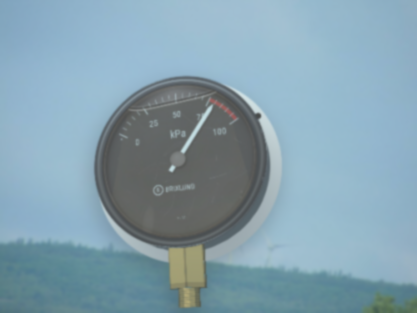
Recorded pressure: 80 (kPa)
